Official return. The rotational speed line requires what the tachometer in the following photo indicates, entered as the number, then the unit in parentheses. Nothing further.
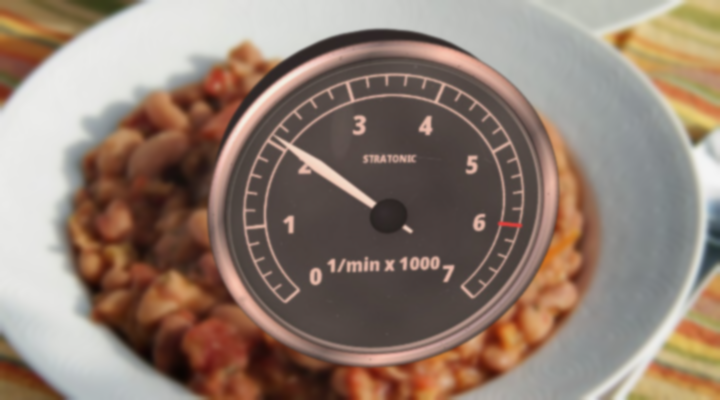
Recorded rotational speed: 2100 (rpm)
